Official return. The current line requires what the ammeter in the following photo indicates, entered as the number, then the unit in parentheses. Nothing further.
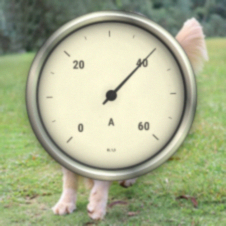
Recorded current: 40 (A)
